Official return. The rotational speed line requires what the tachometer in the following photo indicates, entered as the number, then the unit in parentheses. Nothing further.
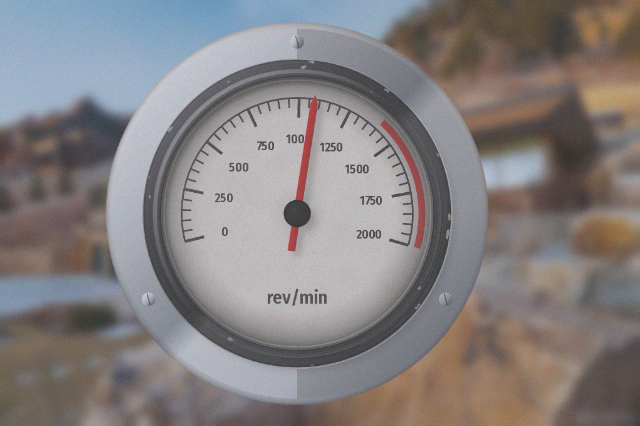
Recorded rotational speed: 1075 (rpm)
